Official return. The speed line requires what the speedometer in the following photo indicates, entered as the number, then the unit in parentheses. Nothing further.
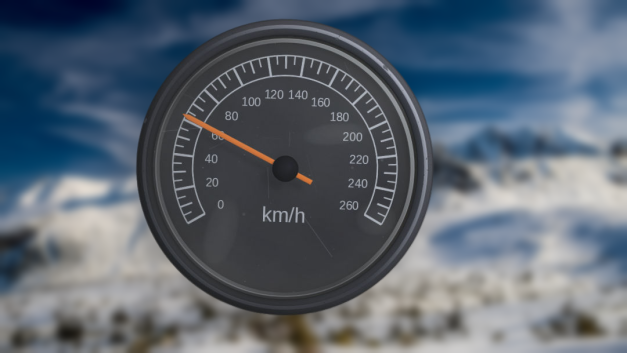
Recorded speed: 62.5 (km/h)
